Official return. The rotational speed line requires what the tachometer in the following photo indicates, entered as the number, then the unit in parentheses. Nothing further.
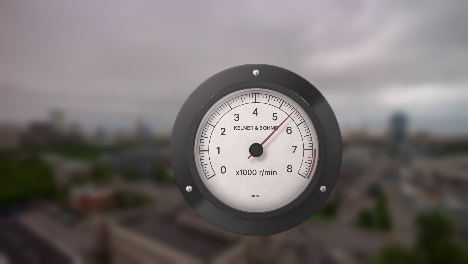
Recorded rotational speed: 5500 (rpm)
